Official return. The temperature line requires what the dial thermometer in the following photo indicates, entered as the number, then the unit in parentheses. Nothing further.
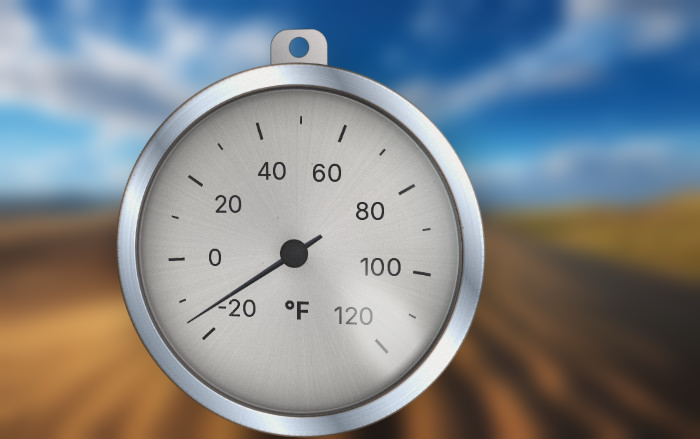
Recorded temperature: -15 (°F)
